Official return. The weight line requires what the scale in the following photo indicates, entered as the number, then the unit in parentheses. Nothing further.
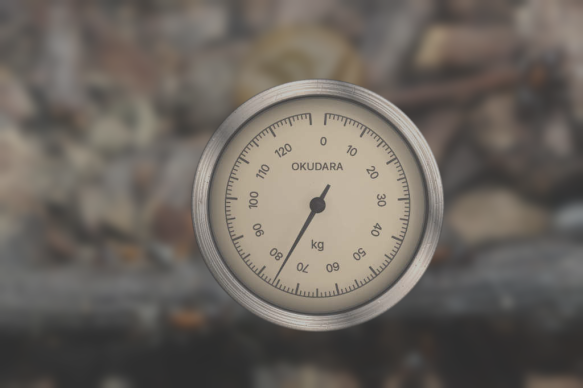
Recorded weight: 76 (kg)
